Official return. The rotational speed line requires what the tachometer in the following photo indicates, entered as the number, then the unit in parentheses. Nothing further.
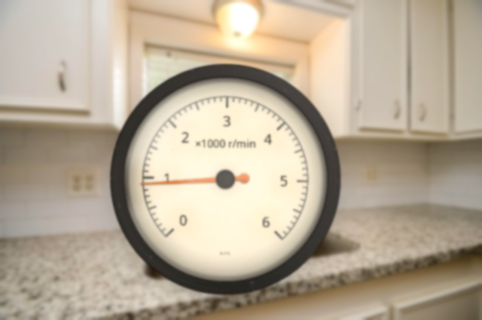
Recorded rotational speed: 900 (rpm)
